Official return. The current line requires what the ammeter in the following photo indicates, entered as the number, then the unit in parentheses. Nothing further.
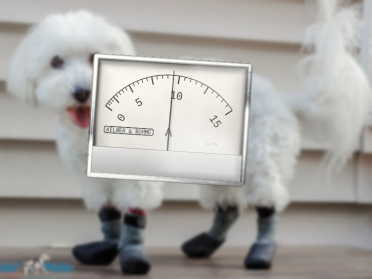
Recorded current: 9.5 (A)
